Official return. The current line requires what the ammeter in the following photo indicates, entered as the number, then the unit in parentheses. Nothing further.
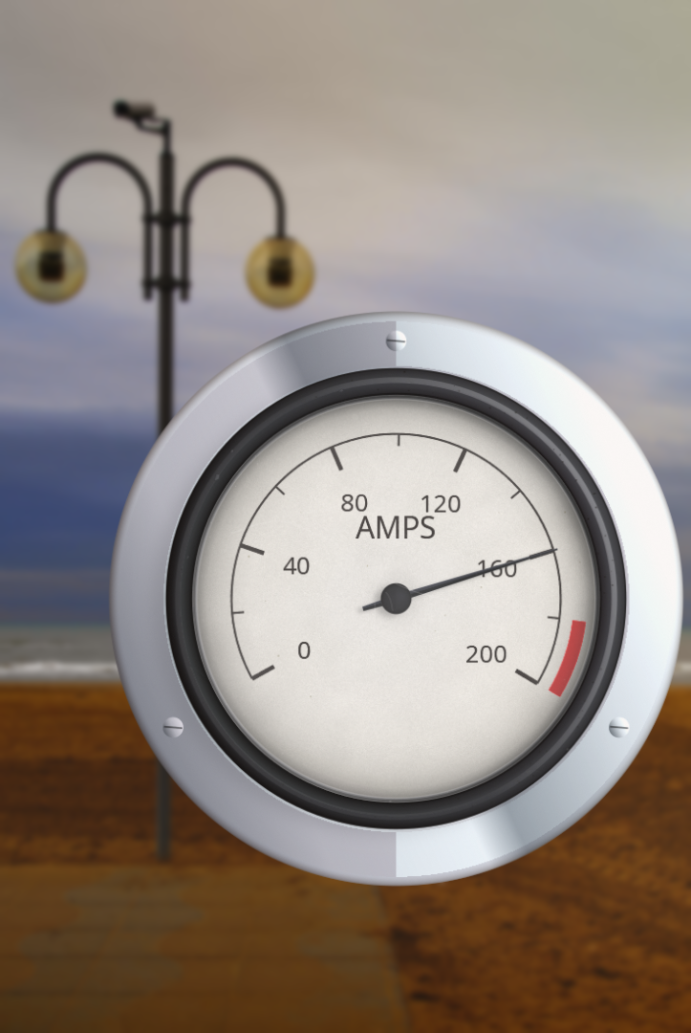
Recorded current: 160 (A)
